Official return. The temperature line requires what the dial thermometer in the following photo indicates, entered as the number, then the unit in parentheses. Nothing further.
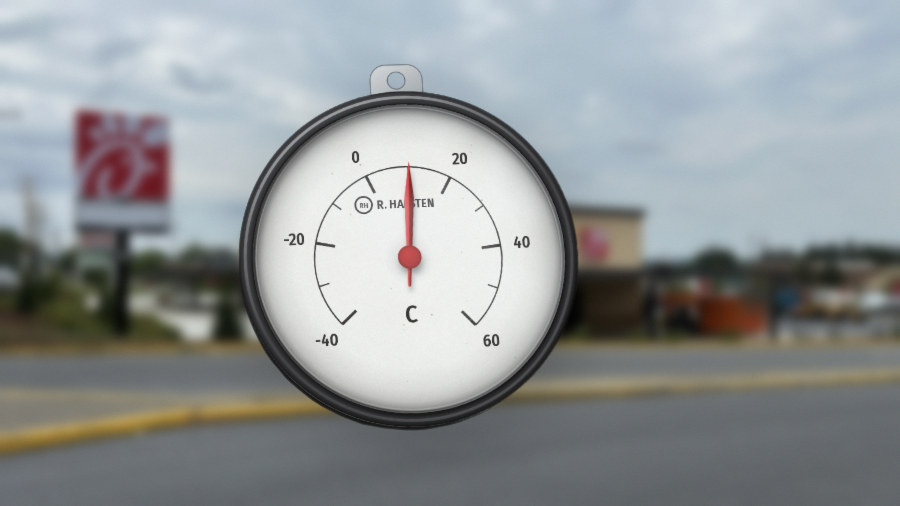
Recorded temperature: 10 (°C)
